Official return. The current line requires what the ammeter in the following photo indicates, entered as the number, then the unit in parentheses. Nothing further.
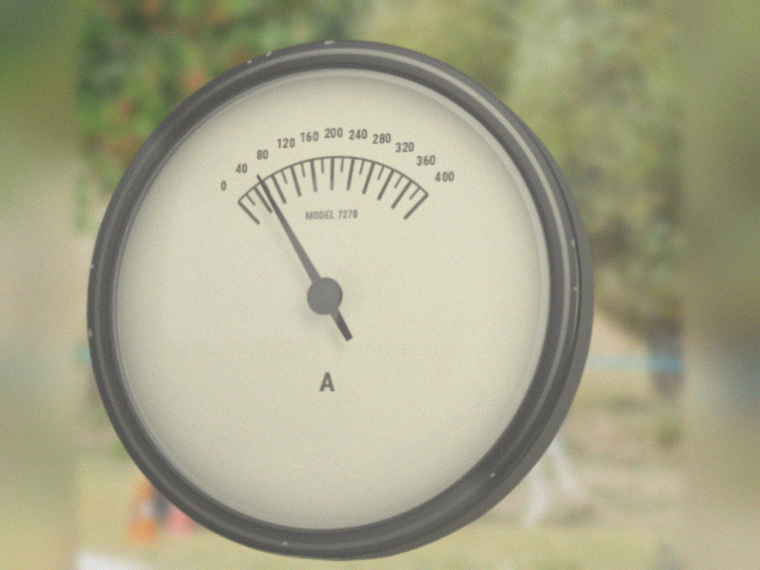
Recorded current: 60 (A)
